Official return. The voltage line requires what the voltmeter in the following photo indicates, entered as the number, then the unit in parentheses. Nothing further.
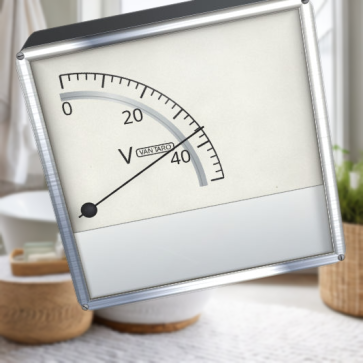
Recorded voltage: 36 (V)
